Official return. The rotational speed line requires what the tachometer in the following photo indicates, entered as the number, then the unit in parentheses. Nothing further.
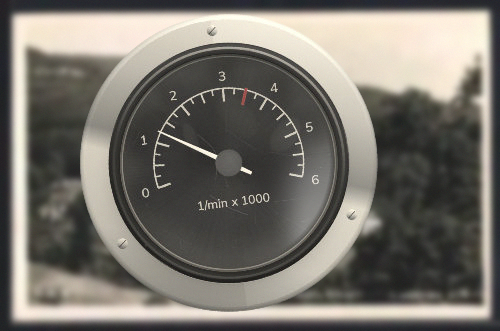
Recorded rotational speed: 1250 (rpm)
